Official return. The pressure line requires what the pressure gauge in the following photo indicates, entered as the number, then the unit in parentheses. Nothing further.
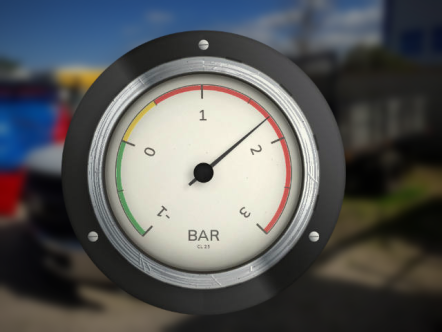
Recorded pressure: 1.75 (bar)
